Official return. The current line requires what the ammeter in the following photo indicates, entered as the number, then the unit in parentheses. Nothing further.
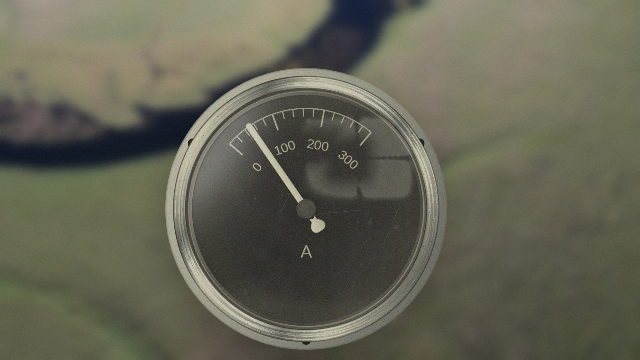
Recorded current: 50 (A)
